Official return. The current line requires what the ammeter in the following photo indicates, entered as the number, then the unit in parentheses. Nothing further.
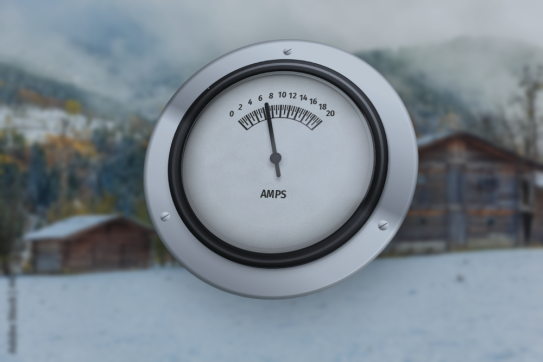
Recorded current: 7 (A)
